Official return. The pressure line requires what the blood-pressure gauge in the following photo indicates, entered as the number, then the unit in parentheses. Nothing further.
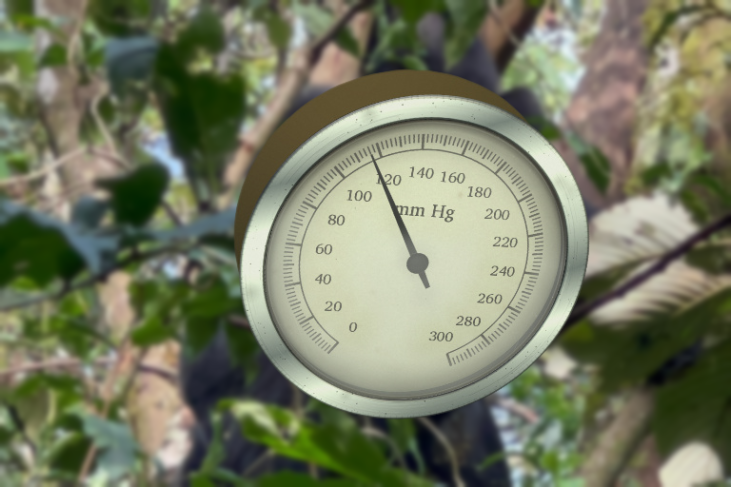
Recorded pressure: 116 (mmHg)
